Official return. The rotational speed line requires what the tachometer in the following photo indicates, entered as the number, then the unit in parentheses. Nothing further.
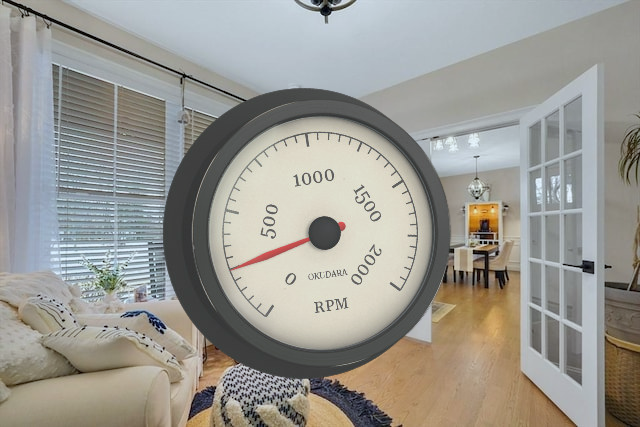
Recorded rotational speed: 250 (rpm)
